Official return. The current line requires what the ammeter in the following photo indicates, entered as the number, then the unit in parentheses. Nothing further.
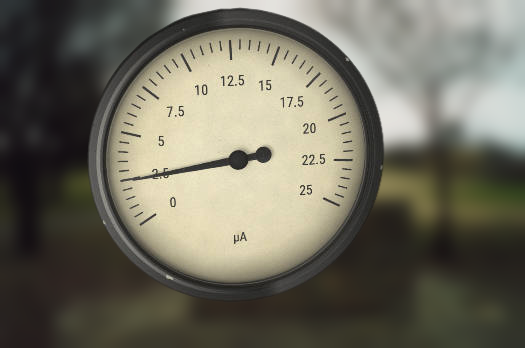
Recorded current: 2.5 (µA)
